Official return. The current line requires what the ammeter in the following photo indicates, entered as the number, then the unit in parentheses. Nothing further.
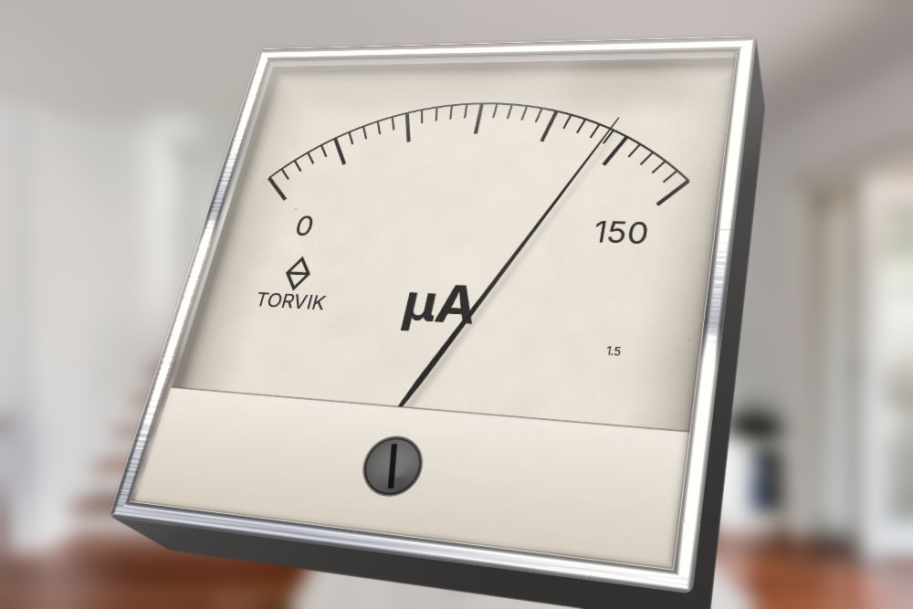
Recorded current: 120 (µA)
